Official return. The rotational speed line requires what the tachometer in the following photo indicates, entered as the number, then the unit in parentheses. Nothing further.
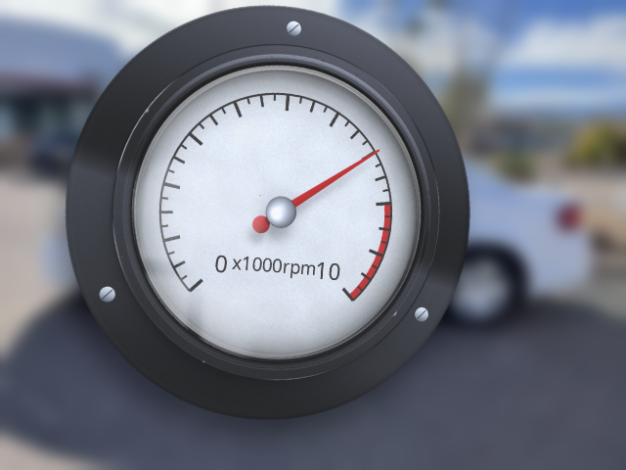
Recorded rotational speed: 7000 (rpm)
